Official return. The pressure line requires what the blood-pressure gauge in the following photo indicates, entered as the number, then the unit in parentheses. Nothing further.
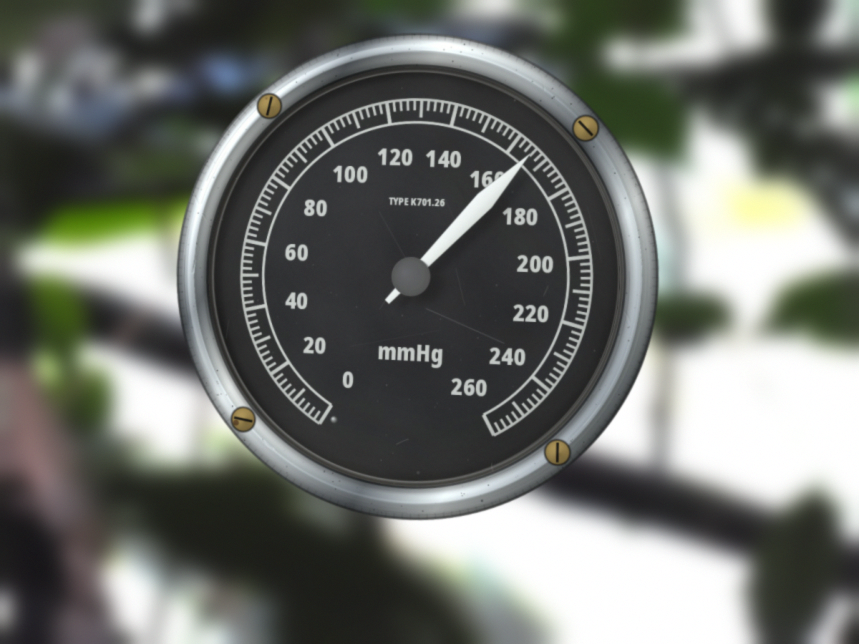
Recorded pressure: 166 (mmHg)
